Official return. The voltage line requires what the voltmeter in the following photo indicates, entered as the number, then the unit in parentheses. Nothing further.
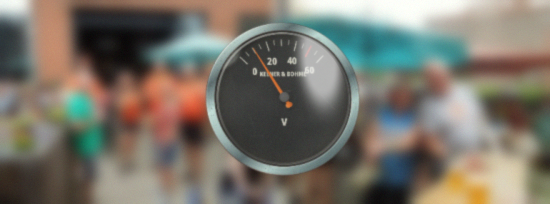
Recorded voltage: 10 (V)
